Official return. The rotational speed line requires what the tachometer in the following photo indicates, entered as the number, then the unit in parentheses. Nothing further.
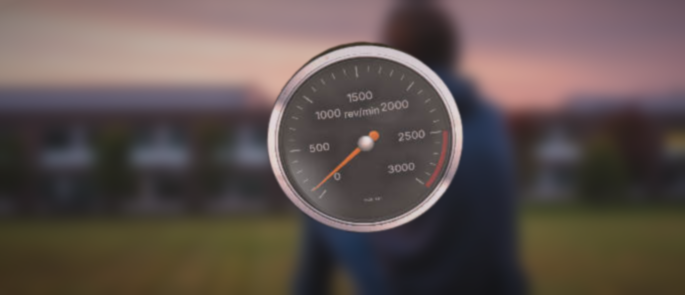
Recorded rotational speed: 100 (rpm)
